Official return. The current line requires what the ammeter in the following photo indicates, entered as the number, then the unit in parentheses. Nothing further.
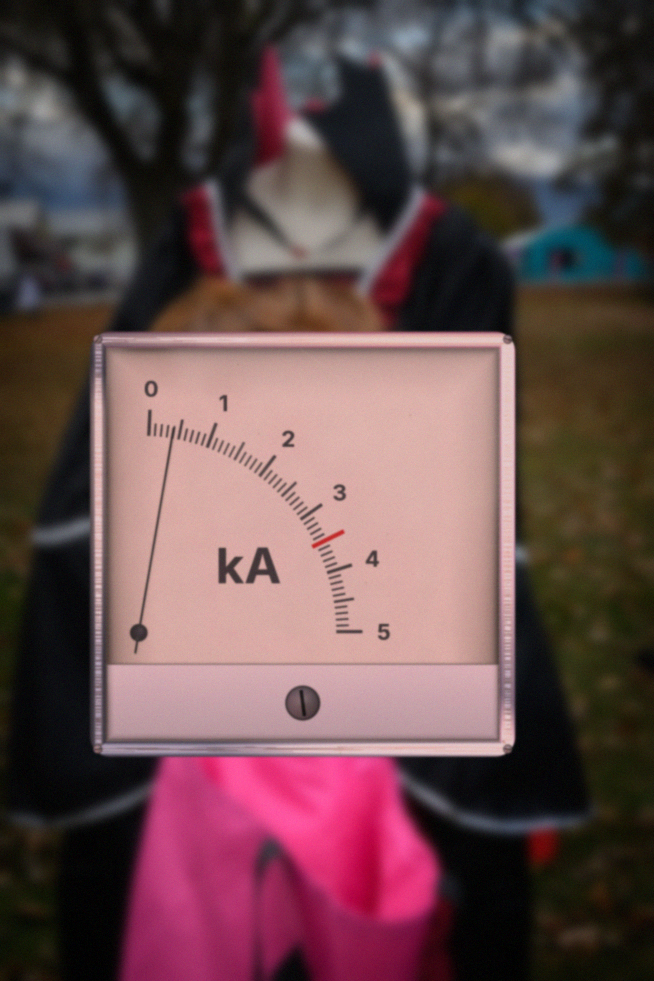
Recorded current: 0.4 (kA)
